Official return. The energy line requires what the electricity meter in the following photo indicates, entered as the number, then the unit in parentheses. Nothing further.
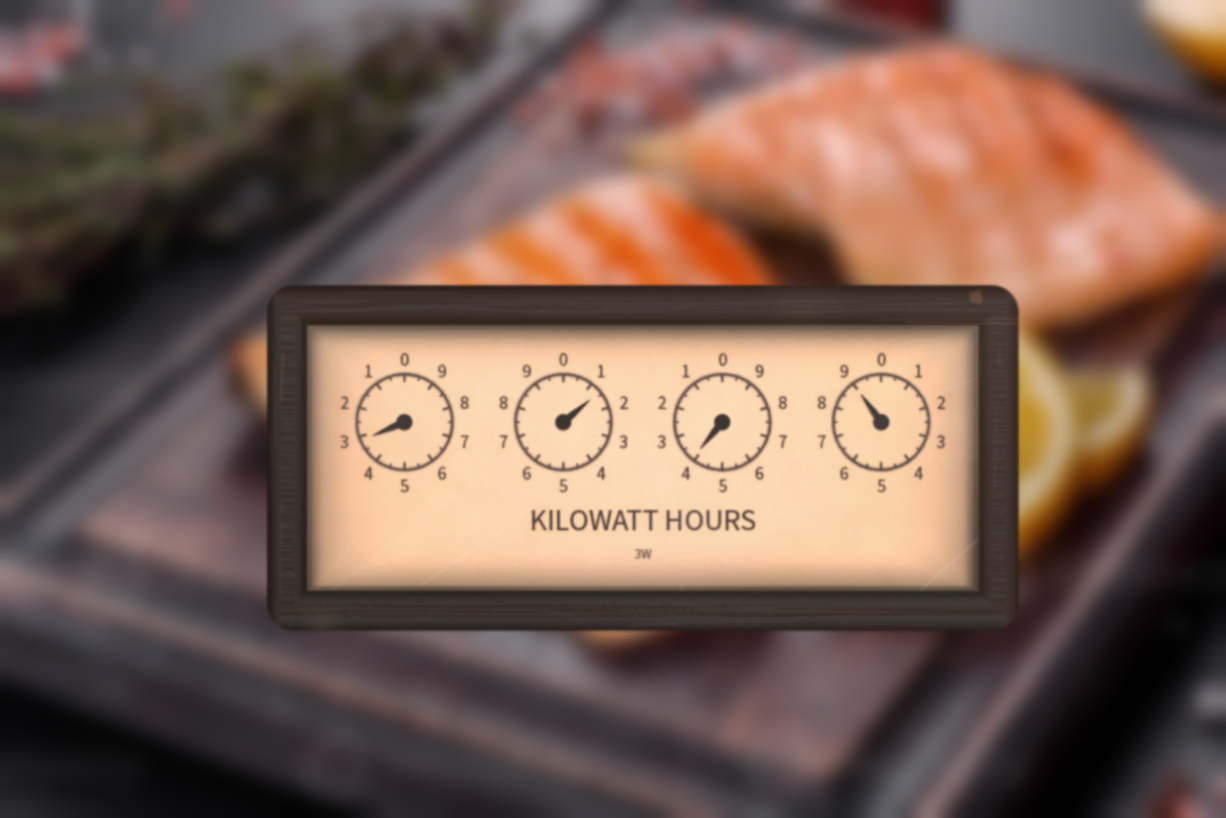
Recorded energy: 3139 (kWh)
